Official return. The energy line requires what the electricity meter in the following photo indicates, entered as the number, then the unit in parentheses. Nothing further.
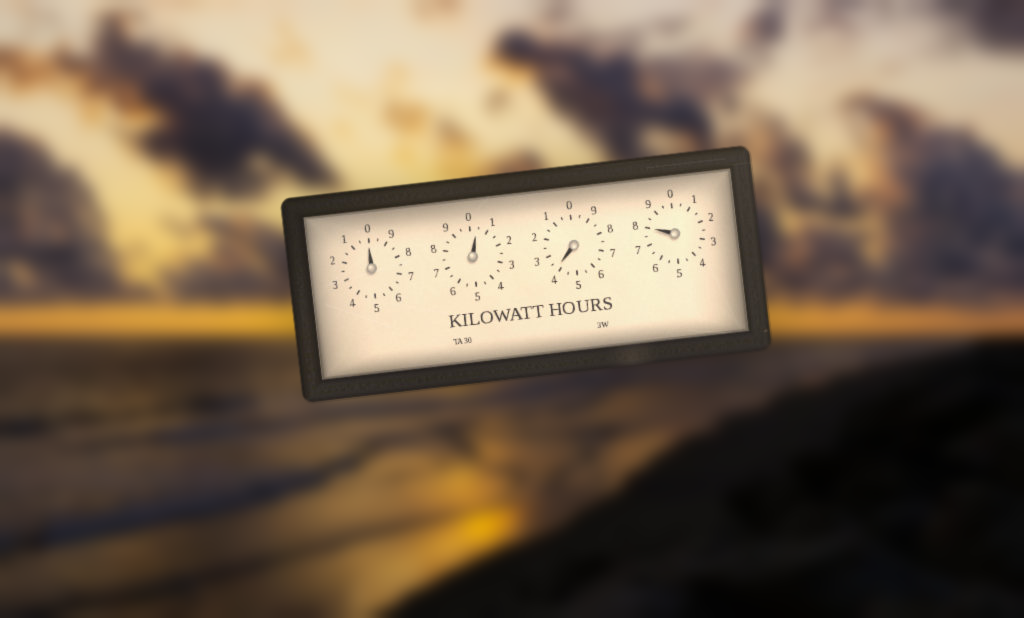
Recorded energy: 38 (kWh)
